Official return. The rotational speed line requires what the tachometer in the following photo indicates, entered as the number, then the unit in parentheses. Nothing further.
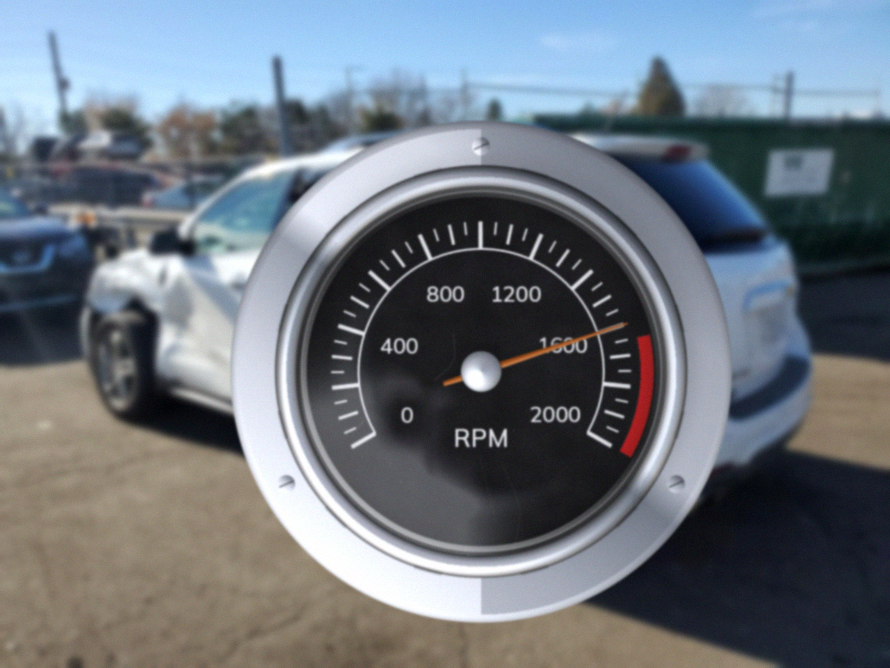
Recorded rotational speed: 1600 (rpm)
